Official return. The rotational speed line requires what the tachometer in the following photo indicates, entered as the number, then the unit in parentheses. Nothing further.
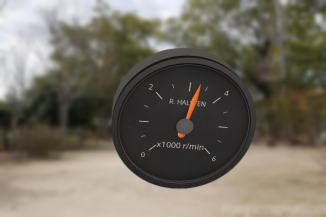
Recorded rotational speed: 3250 (rpm)
